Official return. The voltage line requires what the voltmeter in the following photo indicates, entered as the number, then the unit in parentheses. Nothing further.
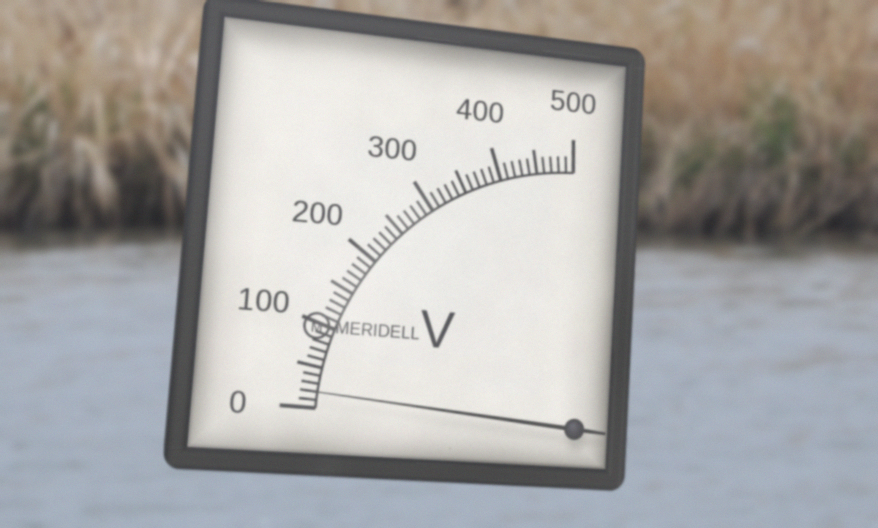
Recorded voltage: 20 (V)
